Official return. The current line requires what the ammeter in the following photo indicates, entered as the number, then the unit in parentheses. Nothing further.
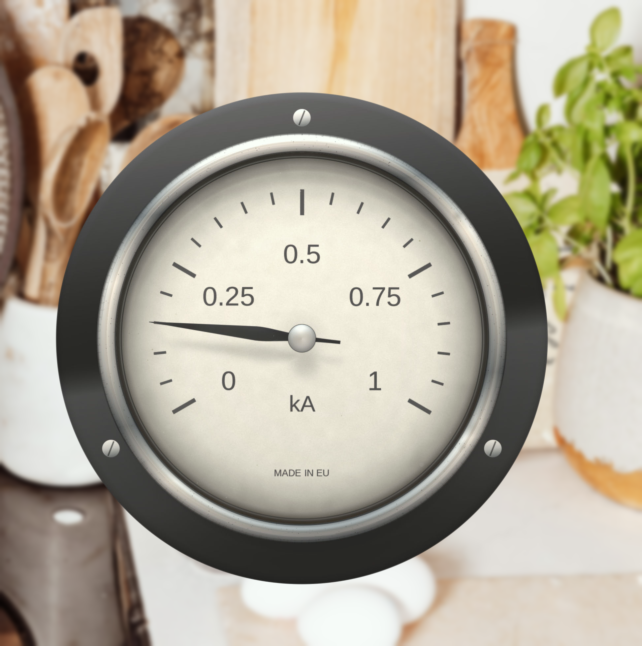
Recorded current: 0.15 (kA)
